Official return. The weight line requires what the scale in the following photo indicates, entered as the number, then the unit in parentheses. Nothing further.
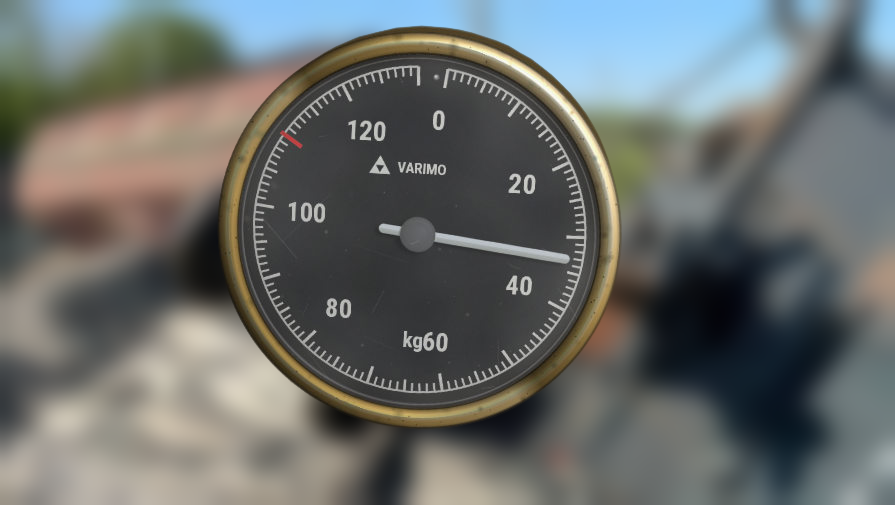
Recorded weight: 33 (kg)
